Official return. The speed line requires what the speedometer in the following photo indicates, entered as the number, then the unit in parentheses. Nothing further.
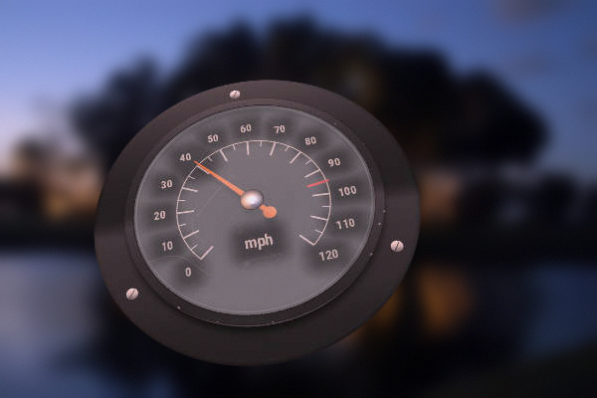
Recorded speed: 40 (mph)
